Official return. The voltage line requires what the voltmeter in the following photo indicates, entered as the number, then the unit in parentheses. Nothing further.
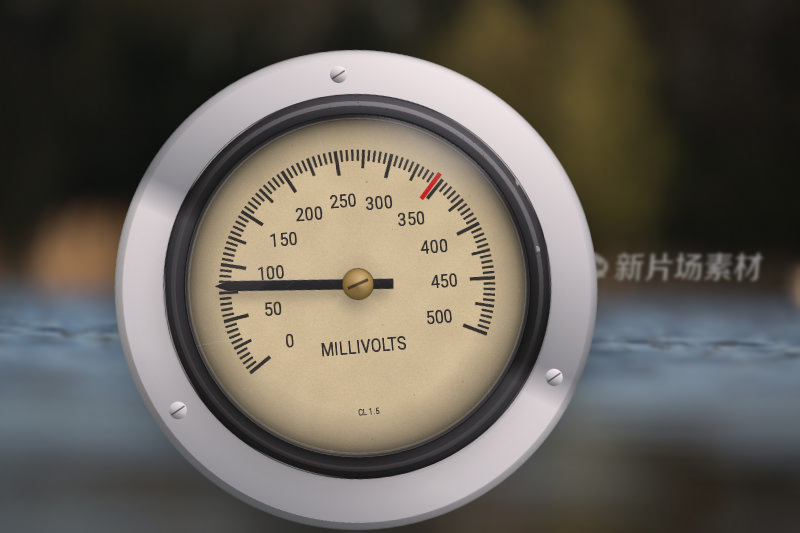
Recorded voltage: 80 (mV)
